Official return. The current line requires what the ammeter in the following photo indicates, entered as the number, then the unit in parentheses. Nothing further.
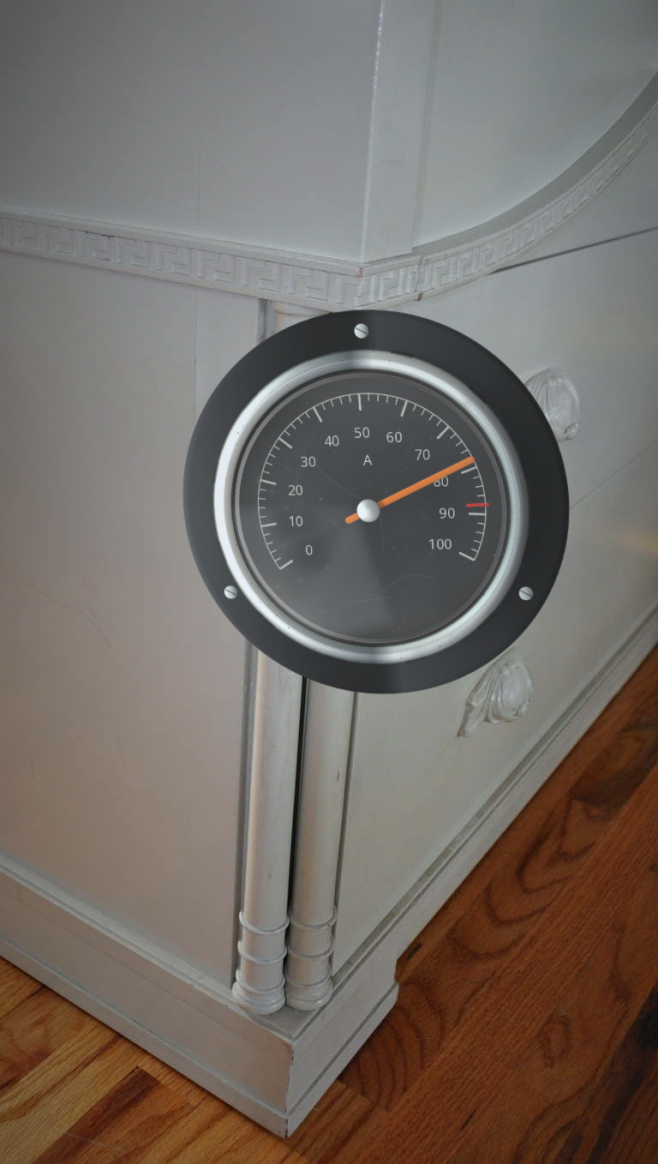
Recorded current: 78 (A)
